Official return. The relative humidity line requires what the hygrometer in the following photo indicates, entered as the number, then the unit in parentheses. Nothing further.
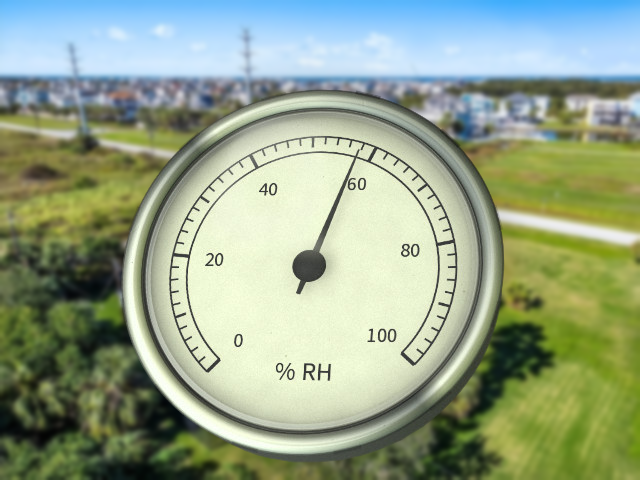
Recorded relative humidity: 58 (%)
